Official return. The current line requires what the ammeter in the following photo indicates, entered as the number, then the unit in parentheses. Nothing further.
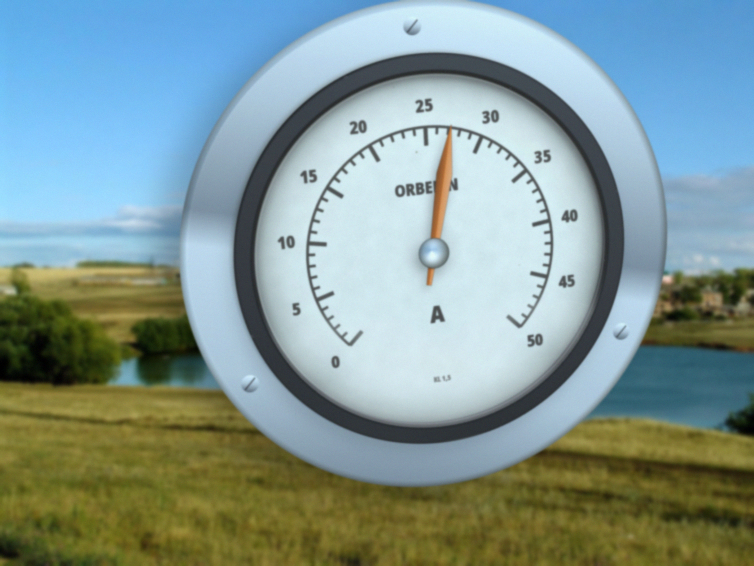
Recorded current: 27 (A)
